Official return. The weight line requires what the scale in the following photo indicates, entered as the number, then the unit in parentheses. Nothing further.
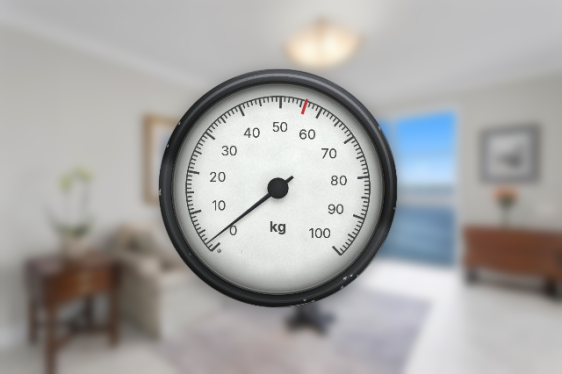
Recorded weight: 2 (kg)
